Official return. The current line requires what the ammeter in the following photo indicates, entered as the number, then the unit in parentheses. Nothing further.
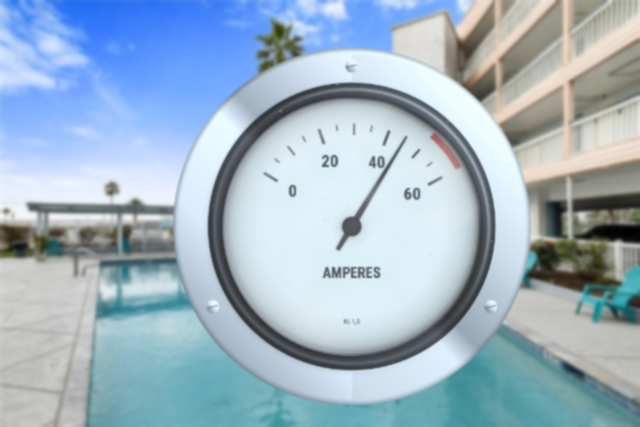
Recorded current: 45 (A)
